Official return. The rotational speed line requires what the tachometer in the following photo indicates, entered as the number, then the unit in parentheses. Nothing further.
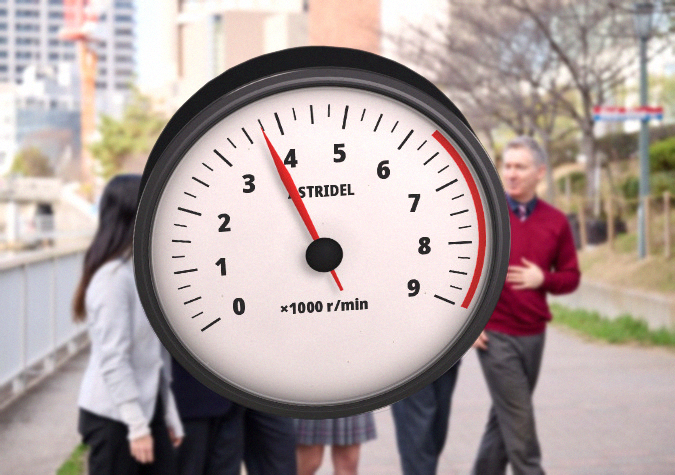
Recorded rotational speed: 3750 (rpm)
